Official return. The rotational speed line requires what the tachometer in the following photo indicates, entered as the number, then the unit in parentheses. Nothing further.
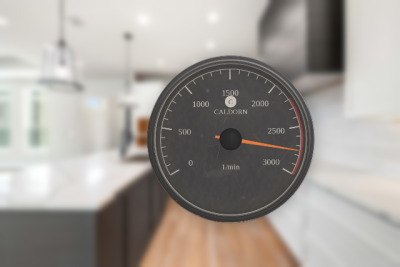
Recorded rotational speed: 2750 (rpm)
